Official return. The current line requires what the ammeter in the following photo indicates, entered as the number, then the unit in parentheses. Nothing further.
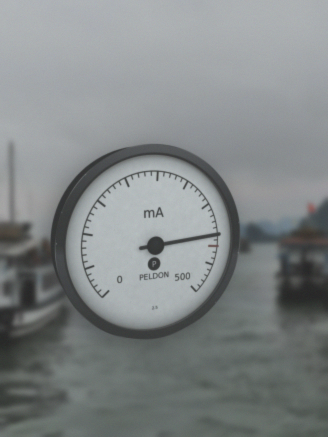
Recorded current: 400 (mA)
